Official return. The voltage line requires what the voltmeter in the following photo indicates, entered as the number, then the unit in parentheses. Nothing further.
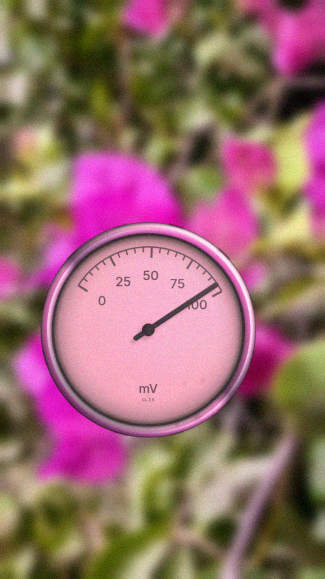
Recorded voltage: 95 (mV)
